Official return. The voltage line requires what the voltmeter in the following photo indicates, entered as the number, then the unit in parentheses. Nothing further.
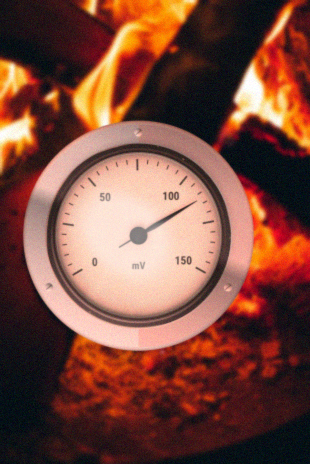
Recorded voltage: 112.5 (mV)
